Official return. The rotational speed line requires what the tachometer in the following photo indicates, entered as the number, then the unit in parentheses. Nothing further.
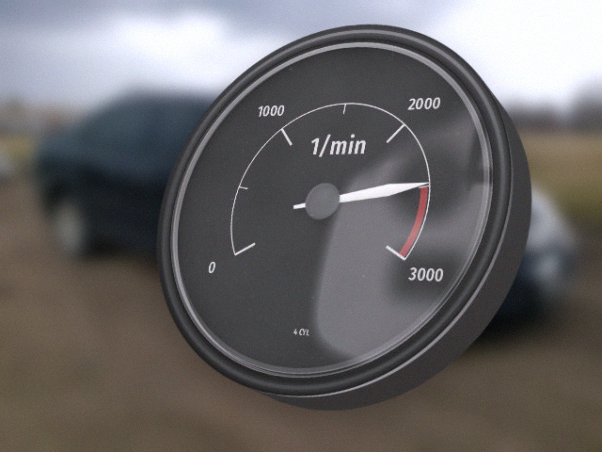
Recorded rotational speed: 2500 (rpm)
